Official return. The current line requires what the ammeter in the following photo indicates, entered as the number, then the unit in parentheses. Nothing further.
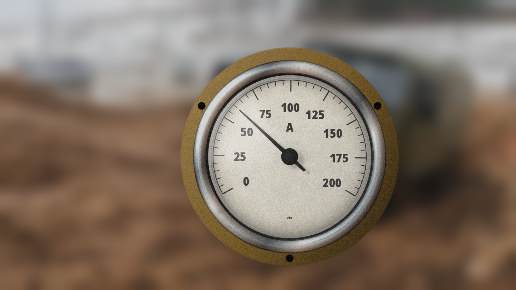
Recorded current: 60 (A)
